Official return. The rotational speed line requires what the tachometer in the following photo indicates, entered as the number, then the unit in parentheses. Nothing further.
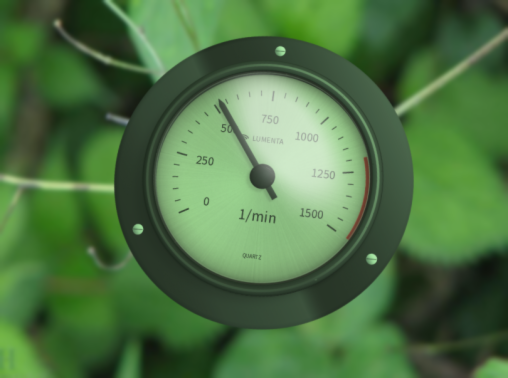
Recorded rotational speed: 525 (rpm)
